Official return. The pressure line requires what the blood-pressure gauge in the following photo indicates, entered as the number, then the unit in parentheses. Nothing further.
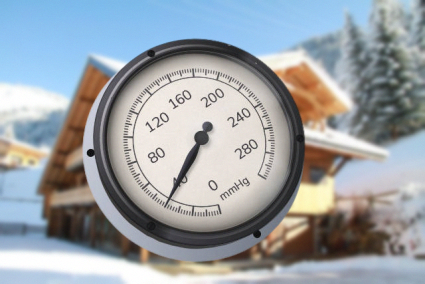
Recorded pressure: 40 (mmHg)
